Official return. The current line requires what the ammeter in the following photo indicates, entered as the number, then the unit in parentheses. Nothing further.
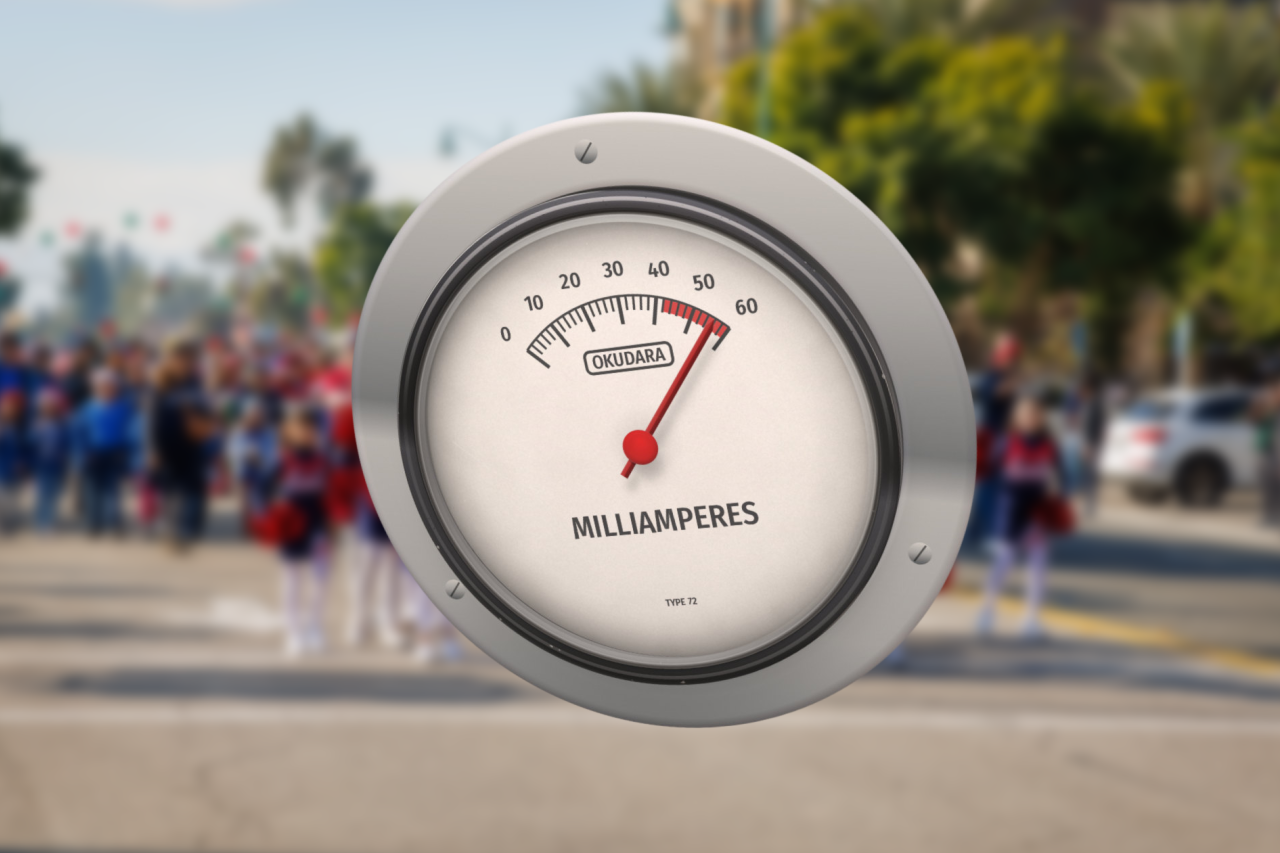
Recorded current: 56 (mA)
